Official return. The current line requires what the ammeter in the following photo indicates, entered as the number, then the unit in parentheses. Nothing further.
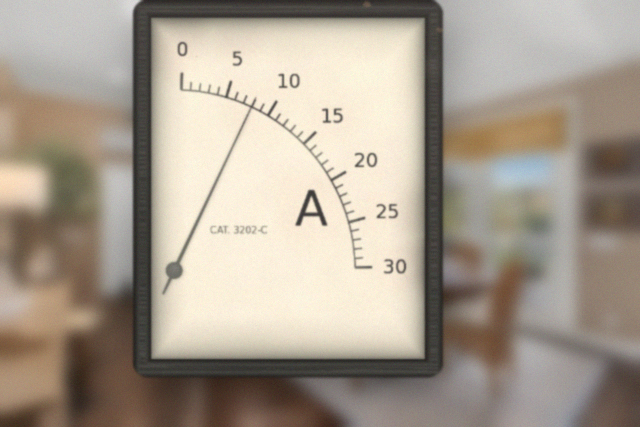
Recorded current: 8 (A)
